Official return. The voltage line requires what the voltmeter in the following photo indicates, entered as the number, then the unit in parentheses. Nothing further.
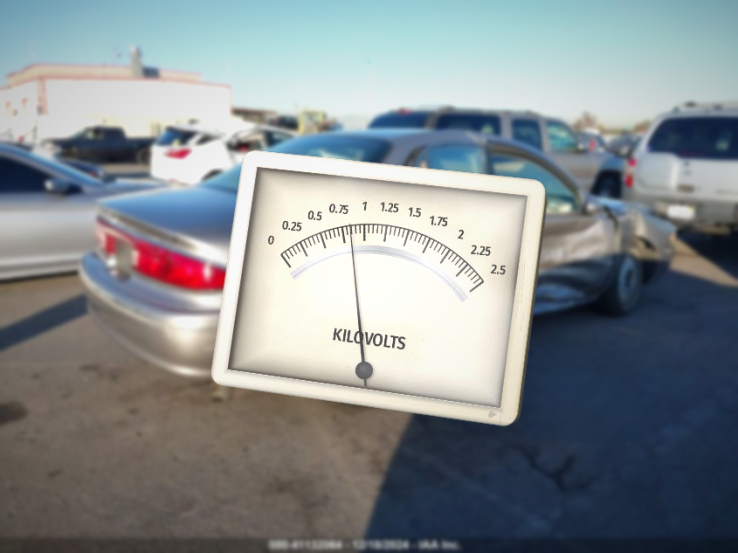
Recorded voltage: 0.85 (kV)
